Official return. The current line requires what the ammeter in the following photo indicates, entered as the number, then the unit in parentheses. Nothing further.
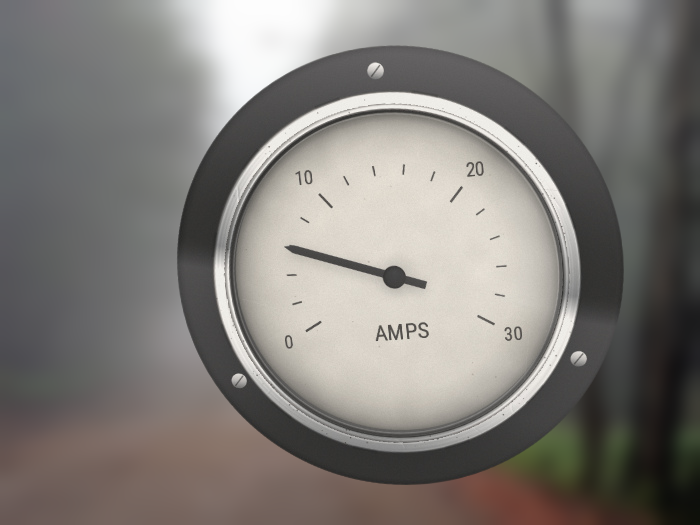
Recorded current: 6 (A)
